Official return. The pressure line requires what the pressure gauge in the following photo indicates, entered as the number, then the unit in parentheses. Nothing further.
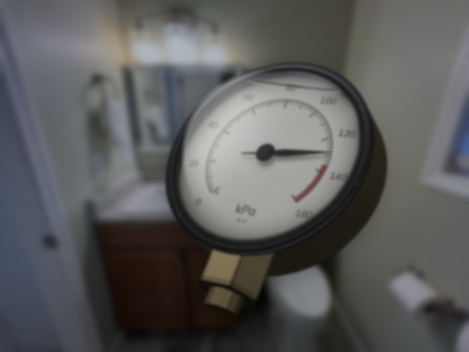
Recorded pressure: 130 (kPa)
